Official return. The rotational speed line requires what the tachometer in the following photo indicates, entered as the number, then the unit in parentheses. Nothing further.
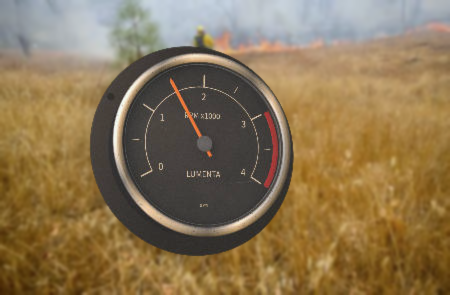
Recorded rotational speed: 1500 (rpm)
